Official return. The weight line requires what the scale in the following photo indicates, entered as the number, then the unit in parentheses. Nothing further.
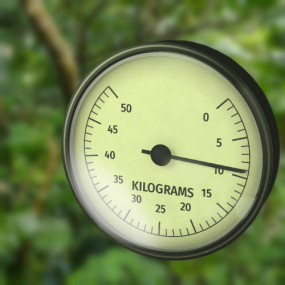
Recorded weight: 9 (kg)
